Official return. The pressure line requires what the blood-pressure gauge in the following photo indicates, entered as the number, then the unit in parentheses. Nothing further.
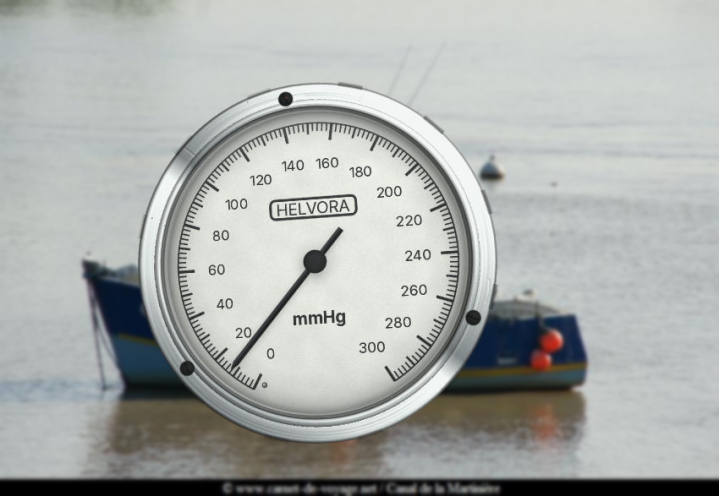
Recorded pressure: 12 (mmHg)
